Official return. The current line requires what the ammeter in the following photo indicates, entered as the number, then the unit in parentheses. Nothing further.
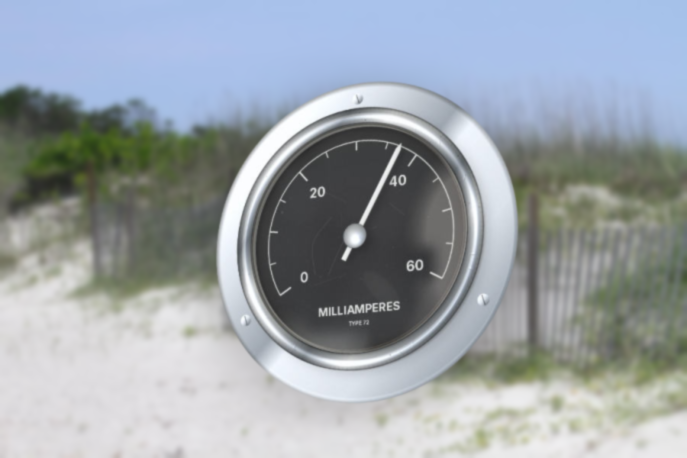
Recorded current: 37.5 (mA)
